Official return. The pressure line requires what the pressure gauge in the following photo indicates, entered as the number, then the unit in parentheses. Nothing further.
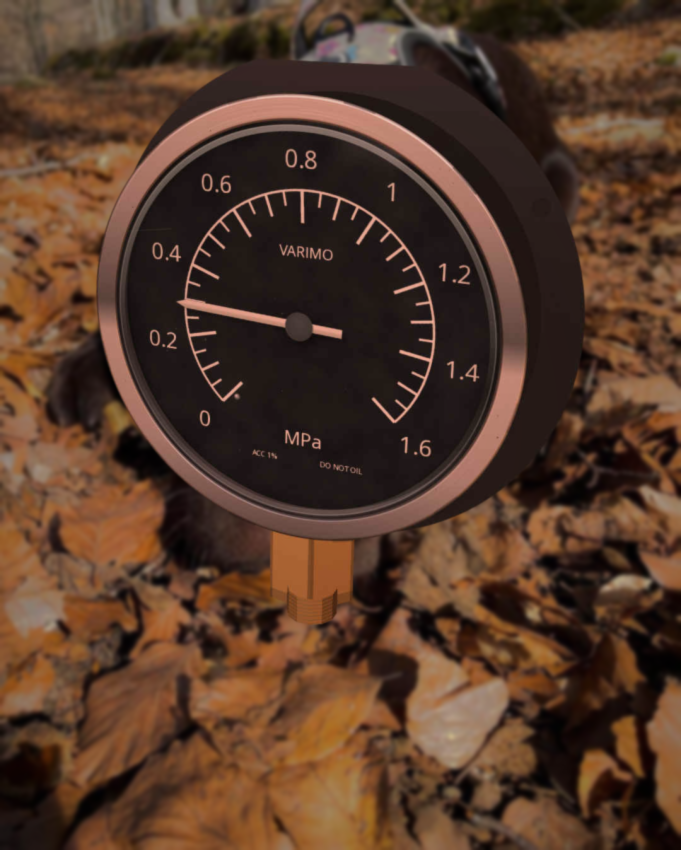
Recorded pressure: 0.3 (MPa)
